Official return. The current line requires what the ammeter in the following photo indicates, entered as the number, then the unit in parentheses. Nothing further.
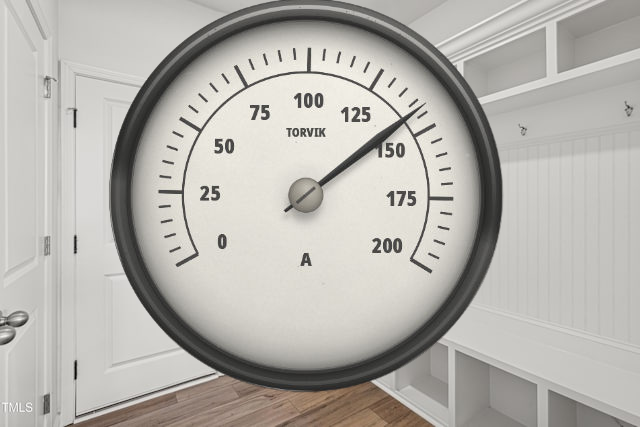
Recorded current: 142.5 (A)
